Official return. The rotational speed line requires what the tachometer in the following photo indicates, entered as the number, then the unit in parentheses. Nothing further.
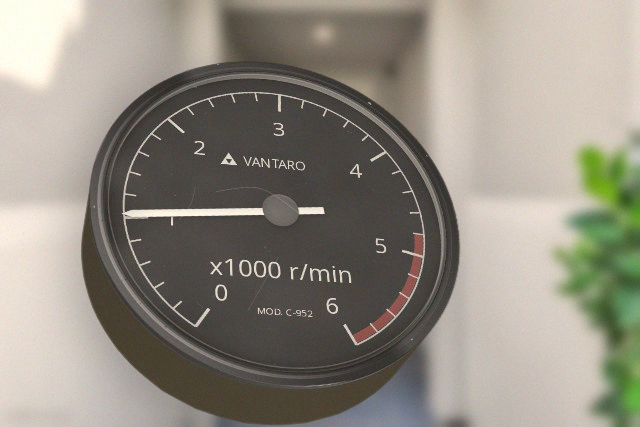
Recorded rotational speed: 1000 (rpm)
